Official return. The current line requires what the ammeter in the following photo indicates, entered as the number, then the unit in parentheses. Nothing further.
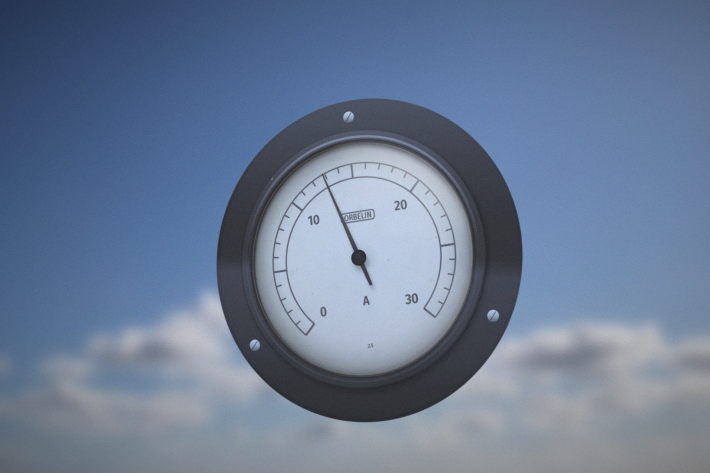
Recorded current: 13 (A)
